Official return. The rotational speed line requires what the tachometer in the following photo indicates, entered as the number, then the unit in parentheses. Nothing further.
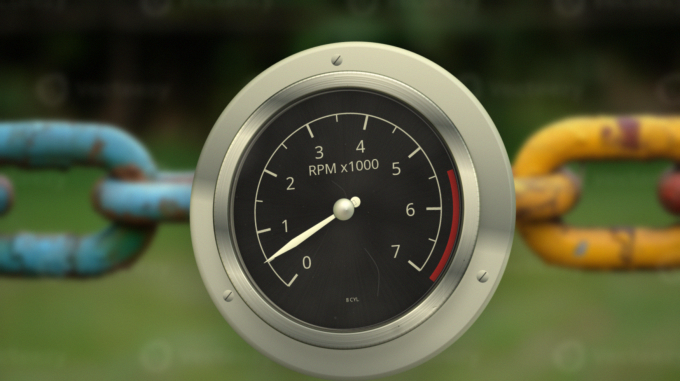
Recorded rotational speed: 500 (rpm)
